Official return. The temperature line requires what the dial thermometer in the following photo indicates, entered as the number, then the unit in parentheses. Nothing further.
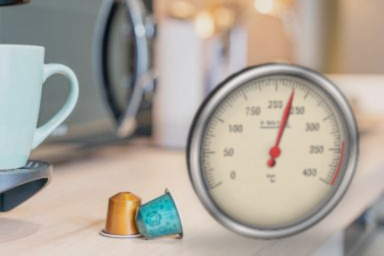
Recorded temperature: 225 (°C)
